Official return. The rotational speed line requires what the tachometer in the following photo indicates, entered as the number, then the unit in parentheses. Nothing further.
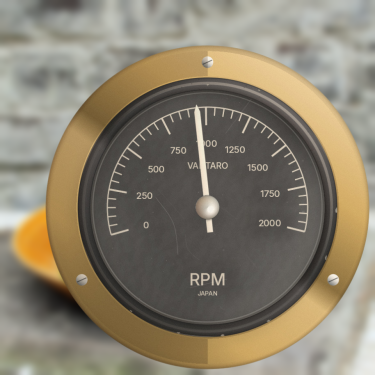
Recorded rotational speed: 950 (rpm)
